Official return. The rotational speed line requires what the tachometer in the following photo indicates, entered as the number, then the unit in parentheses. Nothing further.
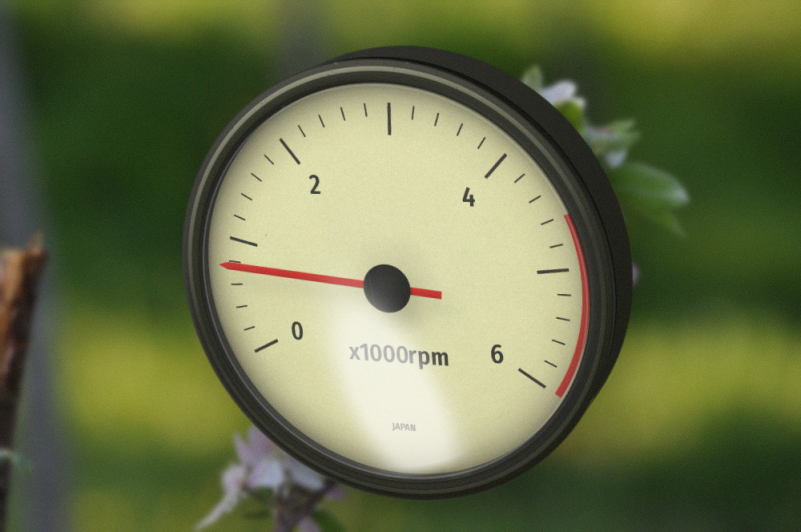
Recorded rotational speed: 800 (rpm)
